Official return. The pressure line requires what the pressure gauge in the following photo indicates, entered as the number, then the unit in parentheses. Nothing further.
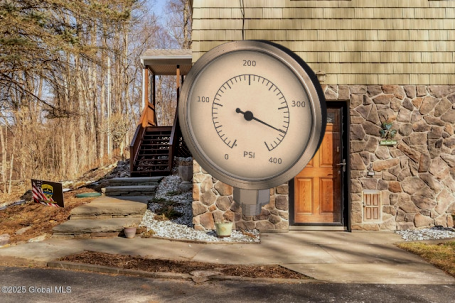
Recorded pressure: 350 (psi)
